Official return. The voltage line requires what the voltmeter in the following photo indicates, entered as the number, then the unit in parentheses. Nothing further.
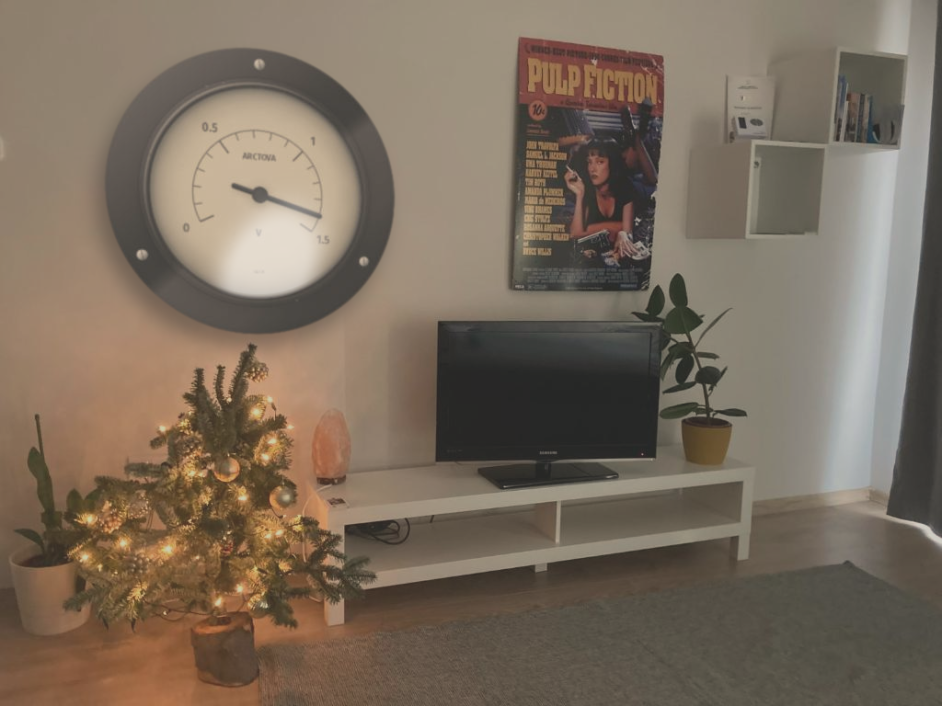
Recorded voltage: 1.4 (V)
